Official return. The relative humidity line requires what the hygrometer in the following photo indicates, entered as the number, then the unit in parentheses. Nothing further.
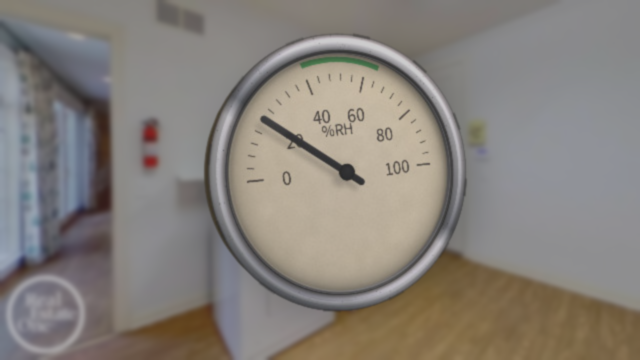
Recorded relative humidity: 20 (%)
